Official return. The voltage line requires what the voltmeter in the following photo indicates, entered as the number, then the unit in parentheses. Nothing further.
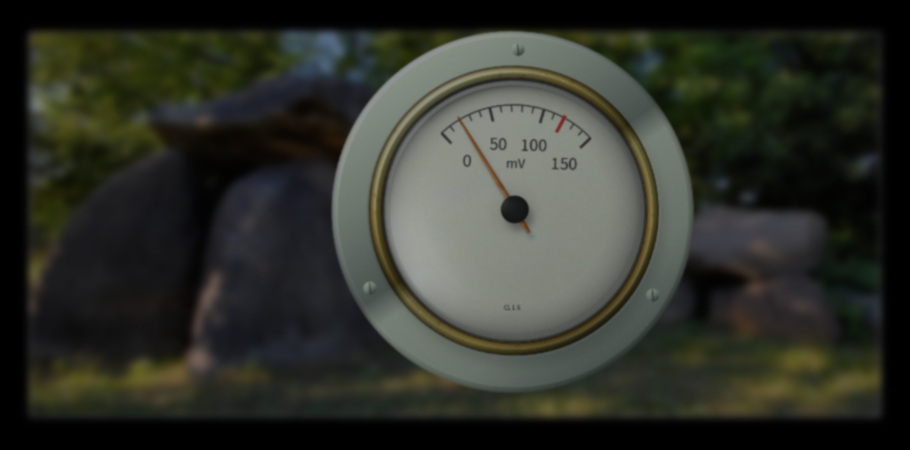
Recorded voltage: 20 (mV)
